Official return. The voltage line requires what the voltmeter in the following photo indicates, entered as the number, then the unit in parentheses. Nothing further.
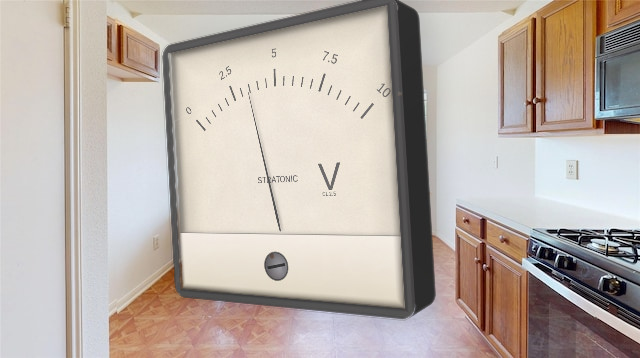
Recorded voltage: 3.5 (V)
